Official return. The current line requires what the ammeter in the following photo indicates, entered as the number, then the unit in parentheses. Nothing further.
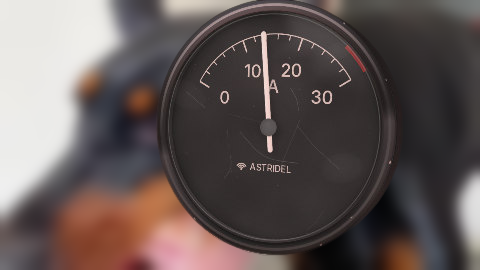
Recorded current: 14 (A)
